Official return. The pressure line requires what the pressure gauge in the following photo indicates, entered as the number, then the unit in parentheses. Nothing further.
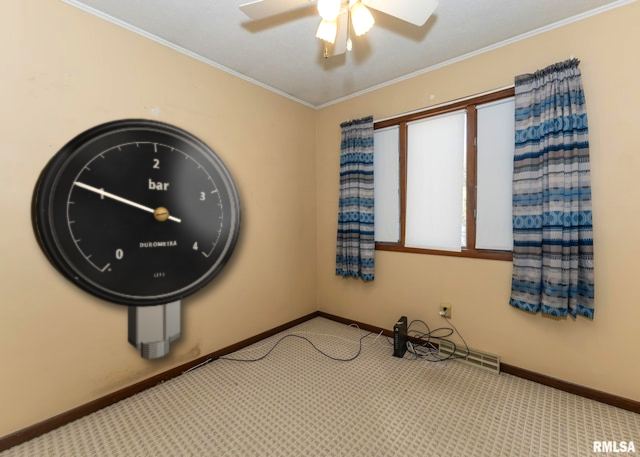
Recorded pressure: 1 (bar)
